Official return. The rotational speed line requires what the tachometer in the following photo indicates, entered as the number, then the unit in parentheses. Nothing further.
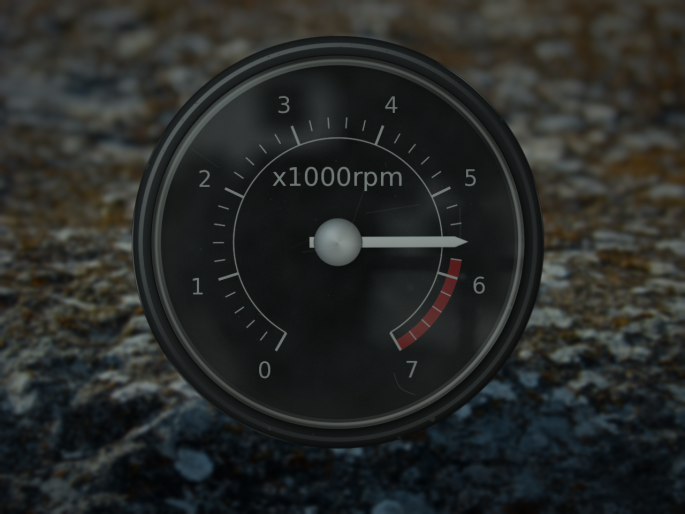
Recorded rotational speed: 5600 (rpm)
